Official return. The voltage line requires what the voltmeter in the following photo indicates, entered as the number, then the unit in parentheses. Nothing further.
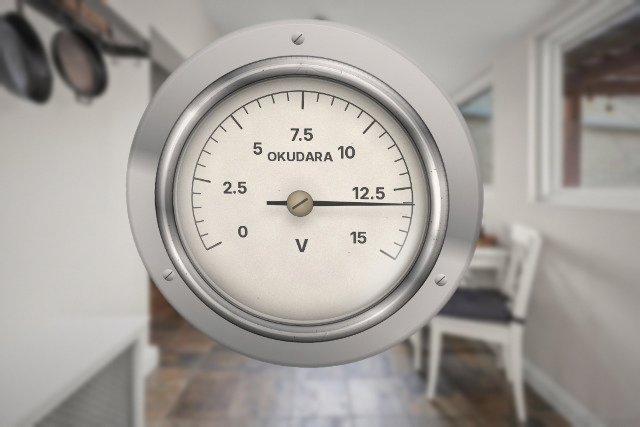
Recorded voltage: 13 (V)
